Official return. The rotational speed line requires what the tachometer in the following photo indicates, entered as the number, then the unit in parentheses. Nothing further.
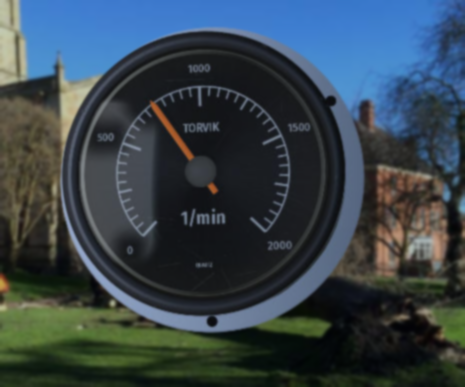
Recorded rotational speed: 750 (rpm)
